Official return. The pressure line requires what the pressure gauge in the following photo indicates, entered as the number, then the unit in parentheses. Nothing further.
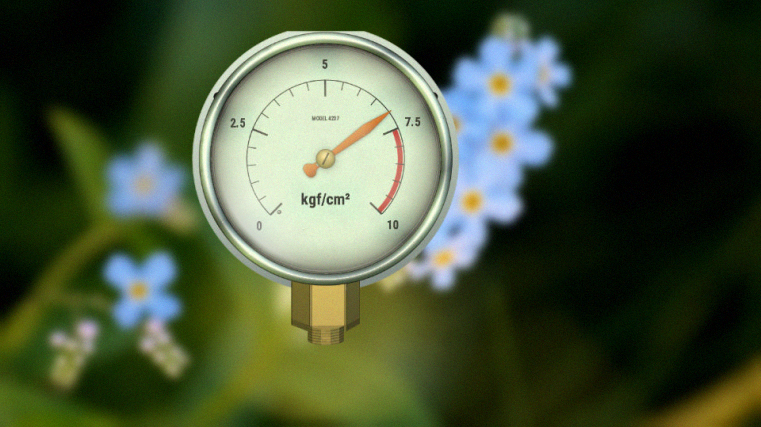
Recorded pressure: 7 (kg/cm²)
